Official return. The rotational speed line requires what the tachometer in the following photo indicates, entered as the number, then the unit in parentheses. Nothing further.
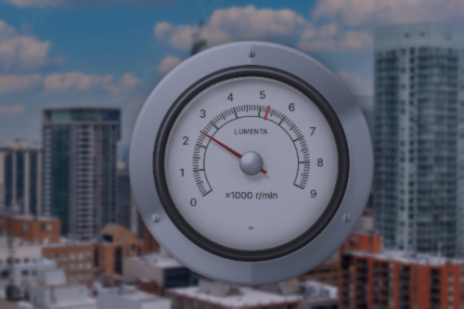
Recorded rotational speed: 2500 (rpm)
